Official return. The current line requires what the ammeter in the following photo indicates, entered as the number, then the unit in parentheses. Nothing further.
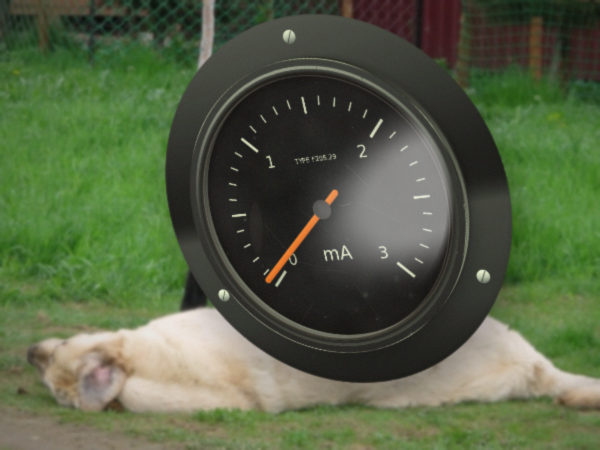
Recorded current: 0.05 (mA)
